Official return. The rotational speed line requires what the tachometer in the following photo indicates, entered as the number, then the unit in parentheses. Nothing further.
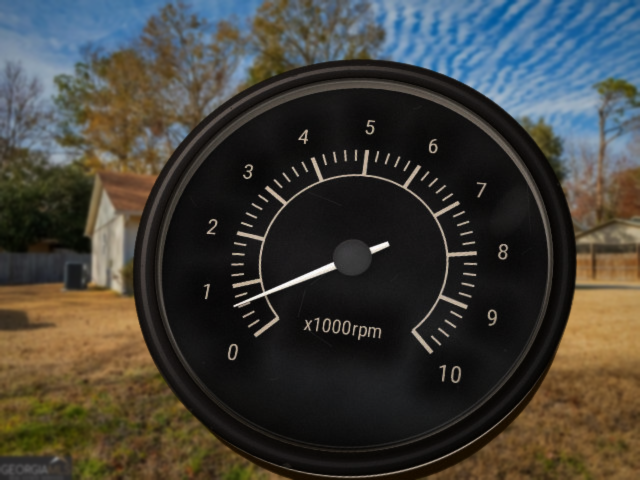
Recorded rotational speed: 600 (rpm)
